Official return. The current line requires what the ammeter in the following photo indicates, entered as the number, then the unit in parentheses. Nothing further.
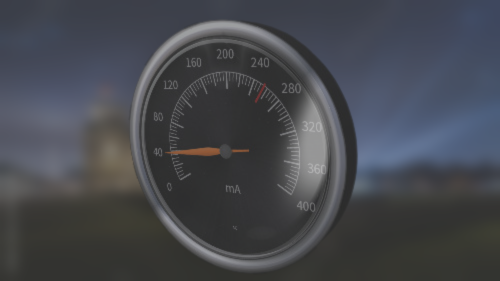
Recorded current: 40 (mA)
